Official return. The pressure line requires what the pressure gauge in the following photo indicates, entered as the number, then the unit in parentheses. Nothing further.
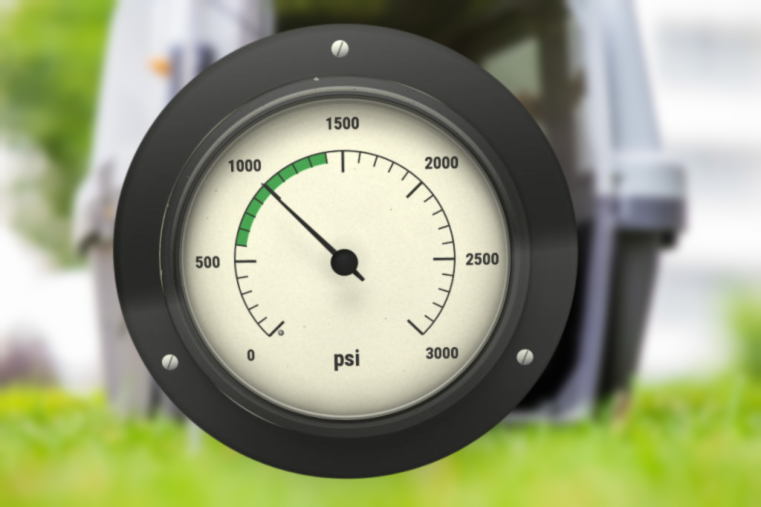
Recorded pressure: 1000 (psi)
